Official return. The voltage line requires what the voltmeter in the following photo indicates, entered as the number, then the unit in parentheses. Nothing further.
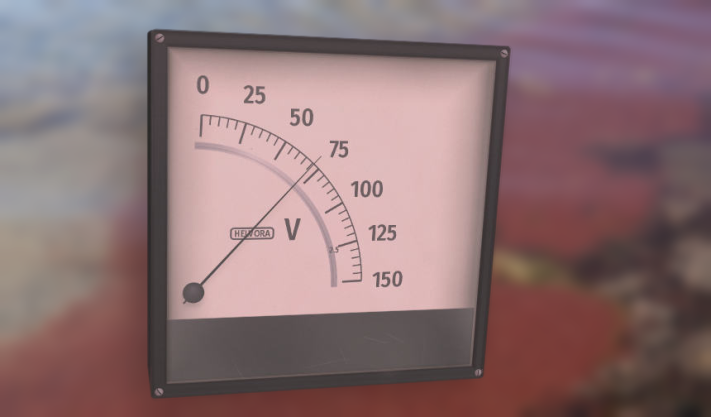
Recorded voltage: 70 (V)
